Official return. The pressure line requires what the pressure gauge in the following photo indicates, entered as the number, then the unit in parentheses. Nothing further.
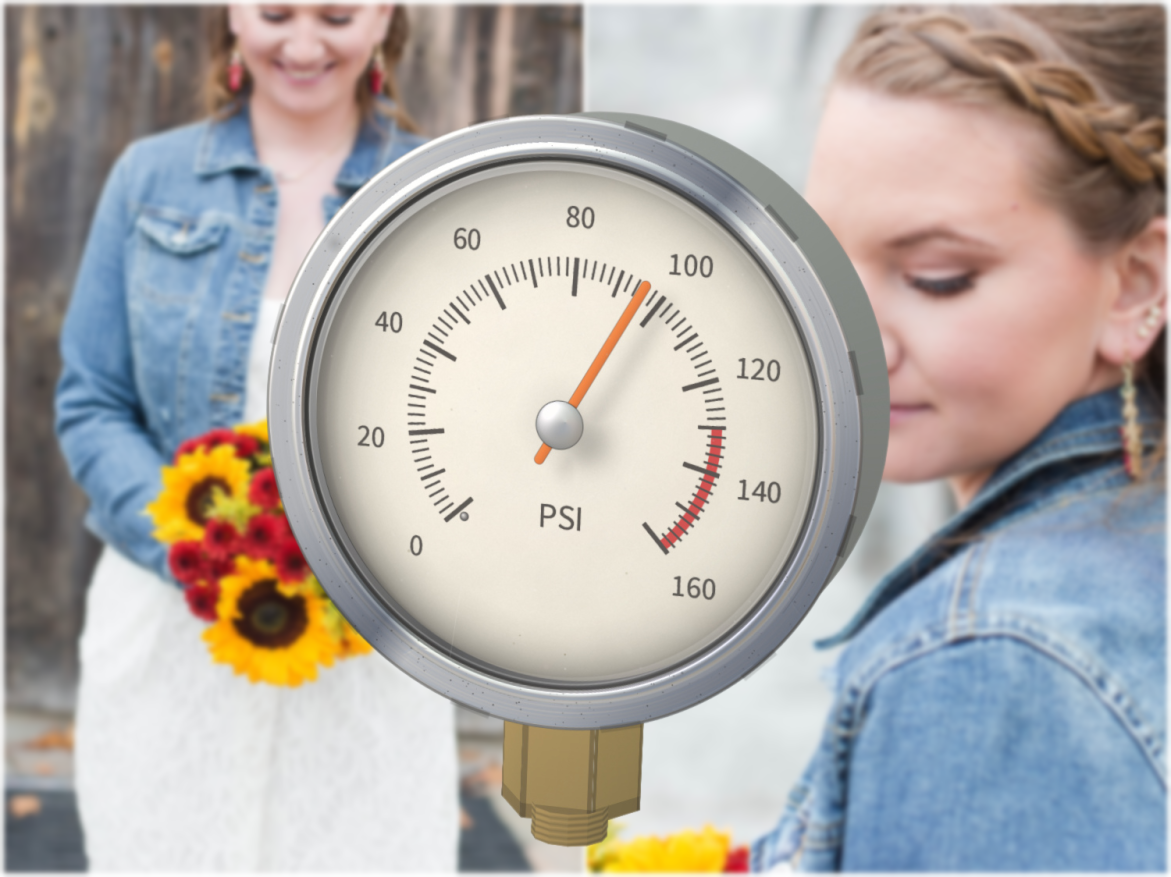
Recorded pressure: 96 (psi)
